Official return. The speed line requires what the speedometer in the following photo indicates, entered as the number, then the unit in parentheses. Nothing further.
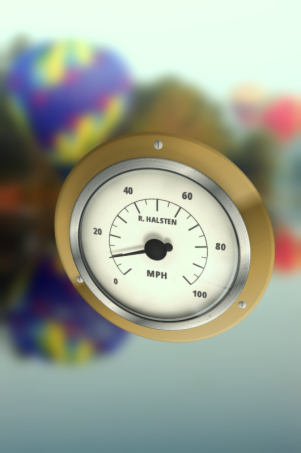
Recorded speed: 10 (mph)
